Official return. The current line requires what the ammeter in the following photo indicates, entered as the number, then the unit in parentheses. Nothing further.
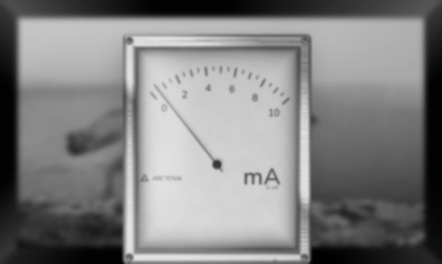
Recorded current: 0.5 (mA)
